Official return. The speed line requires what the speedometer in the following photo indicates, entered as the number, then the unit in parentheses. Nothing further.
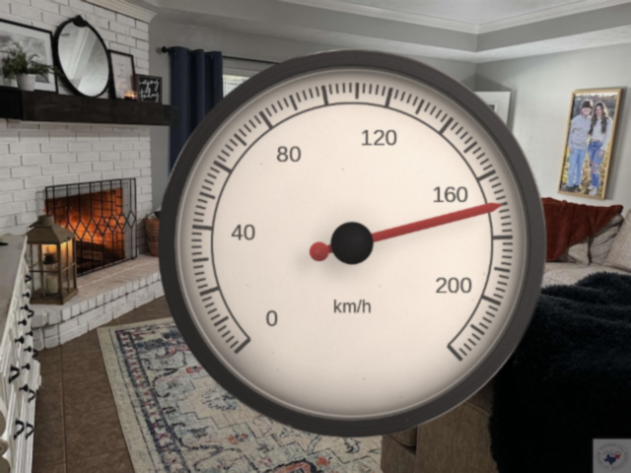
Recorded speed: 170 (km/h)
